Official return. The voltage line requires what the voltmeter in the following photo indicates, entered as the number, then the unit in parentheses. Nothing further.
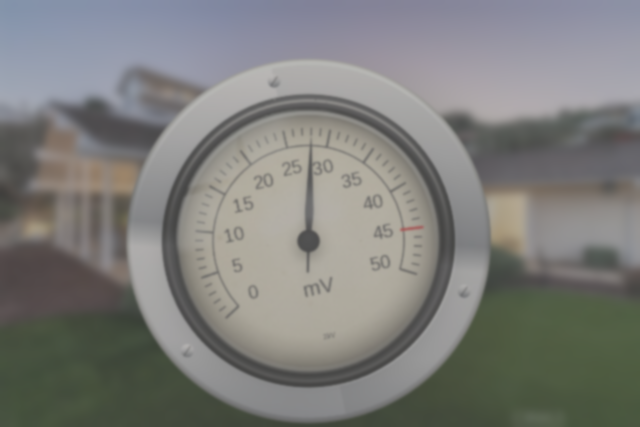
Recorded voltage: 28 (mV)
